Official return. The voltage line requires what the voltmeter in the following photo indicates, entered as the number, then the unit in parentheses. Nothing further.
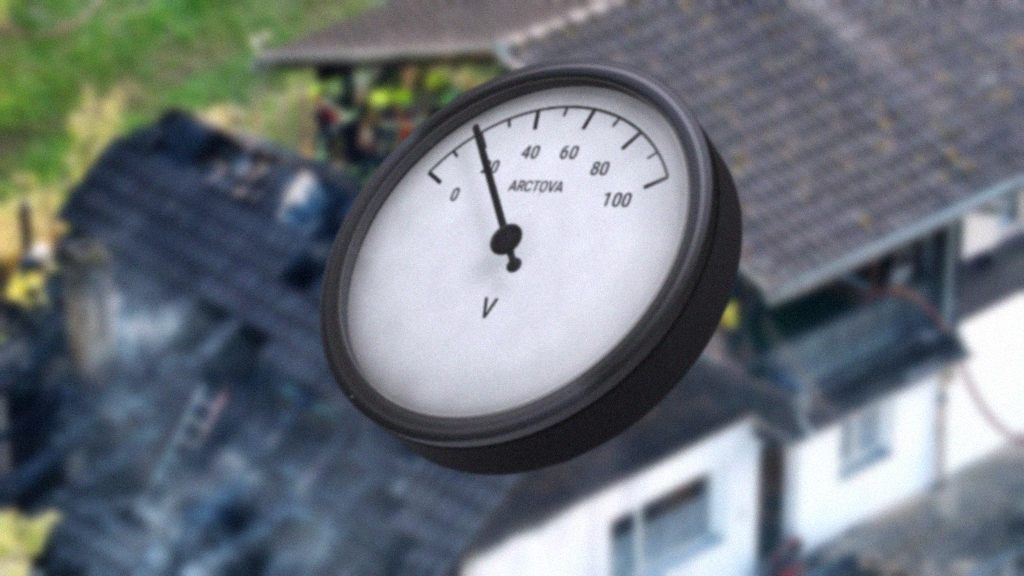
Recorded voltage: 20 (V)
